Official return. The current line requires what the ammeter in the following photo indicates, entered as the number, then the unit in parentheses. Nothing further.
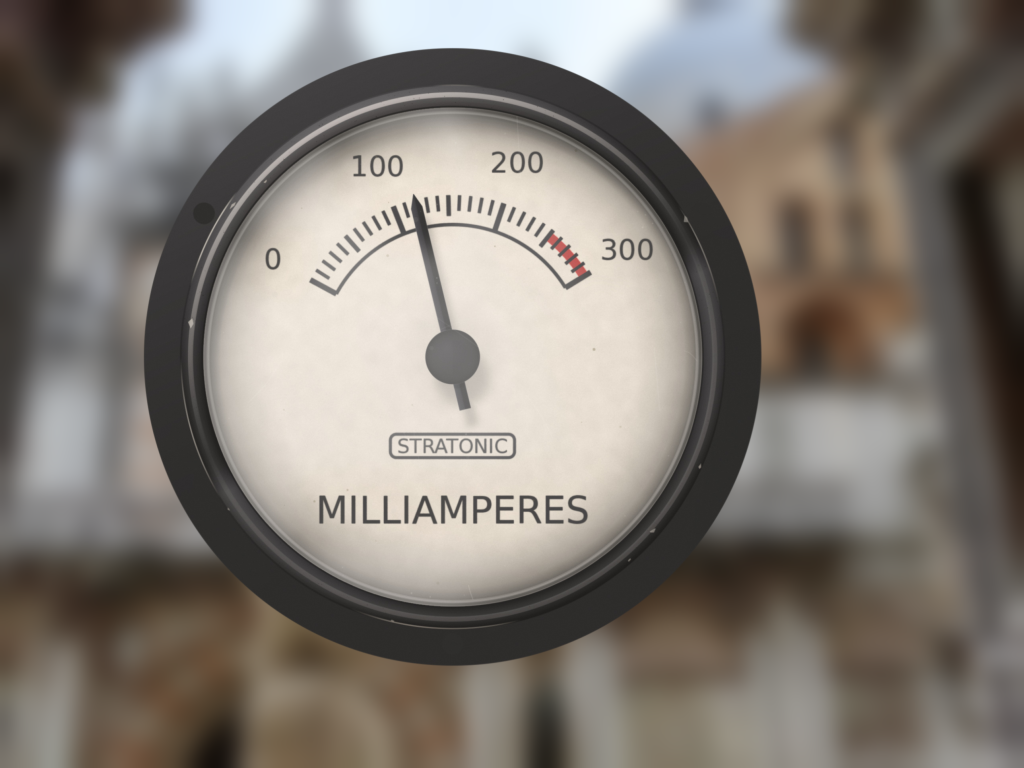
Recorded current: 120 (mA)
